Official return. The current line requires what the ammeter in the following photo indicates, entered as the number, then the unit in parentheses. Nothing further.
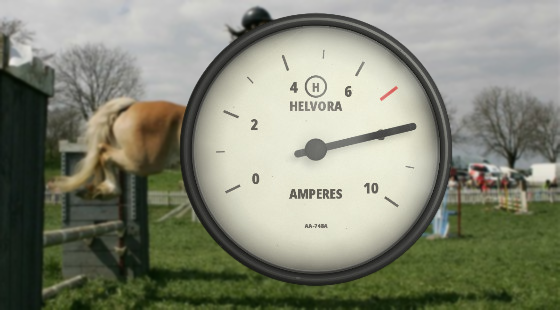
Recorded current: 8 (A)
